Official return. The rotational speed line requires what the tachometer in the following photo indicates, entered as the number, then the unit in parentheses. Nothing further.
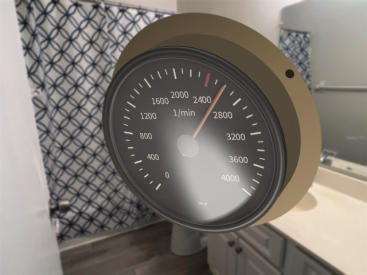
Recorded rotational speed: 2600 (rpm)
